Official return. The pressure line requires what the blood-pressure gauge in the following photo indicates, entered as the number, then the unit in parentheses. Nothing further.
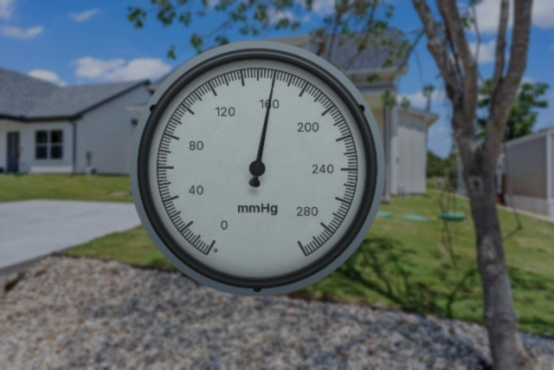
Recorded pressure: 160 (mmHg)
